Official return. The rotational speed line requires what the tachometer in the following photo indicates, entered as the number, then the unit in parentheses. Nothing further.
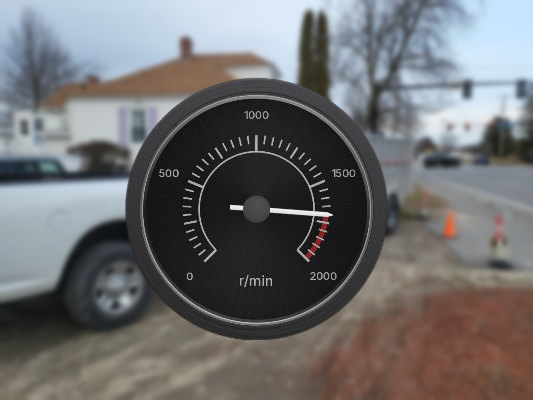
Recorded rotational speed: 1700 (rpm)
